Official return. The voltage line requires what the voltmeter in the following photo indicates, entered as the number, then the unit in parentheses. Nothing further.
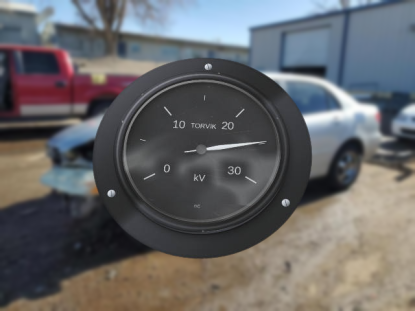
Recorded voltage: 25 (kV)
